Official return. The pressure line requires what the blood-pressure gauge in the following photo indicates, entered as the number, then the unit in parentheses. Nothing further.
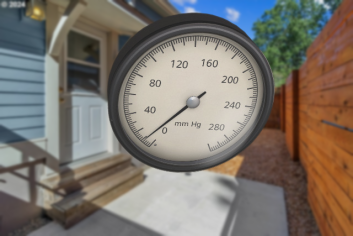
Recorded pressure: 10 (mmHg)
